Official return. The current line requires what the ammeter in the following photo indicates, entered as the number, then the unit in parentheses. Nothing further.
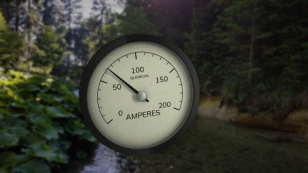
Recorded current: 65 (A)
